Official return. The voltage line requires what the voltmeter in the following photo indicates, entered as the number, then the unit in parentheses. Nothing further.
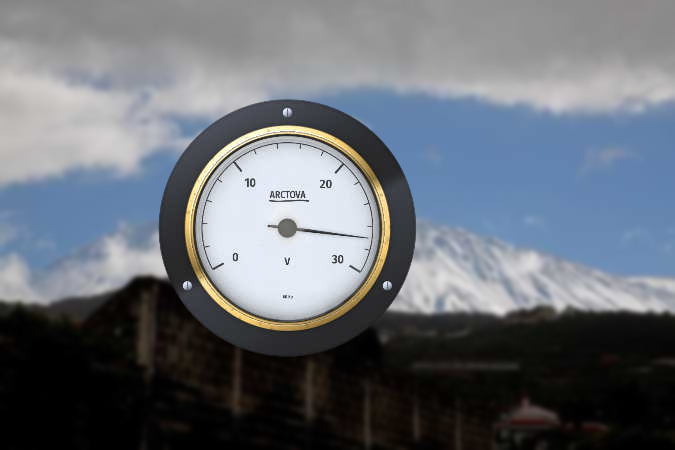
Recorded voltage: 27 (V)
